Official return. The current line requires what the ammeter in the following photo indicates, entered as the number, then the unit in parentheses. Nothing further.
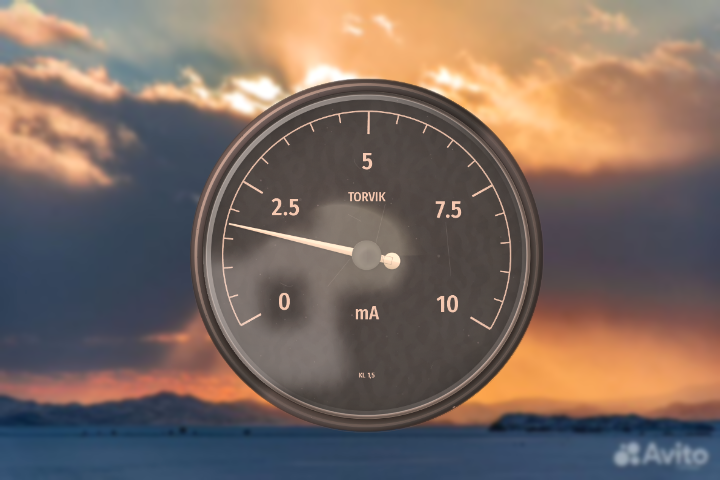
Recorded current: 1.75 (mA)
